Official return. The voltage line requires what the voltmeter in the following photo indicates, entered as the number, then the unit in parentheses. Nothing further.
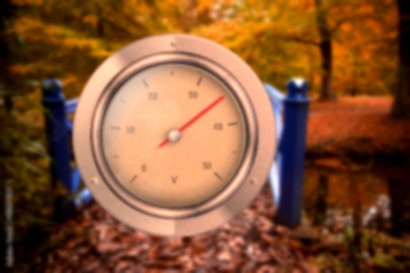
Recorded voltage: 35 (V)
